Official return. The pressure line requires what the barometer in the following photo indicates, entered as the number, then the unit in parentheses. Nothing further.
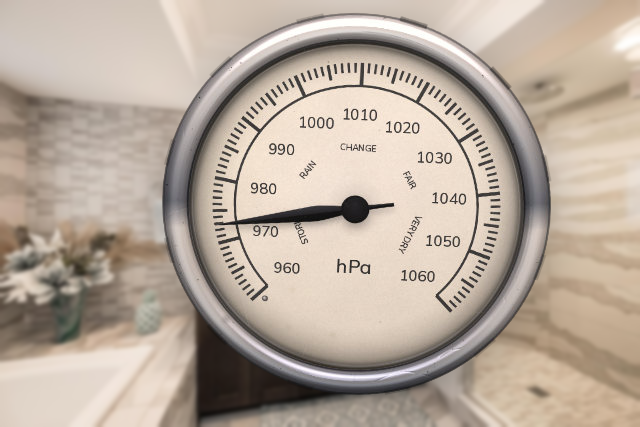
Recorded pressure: 973 (hPa)
